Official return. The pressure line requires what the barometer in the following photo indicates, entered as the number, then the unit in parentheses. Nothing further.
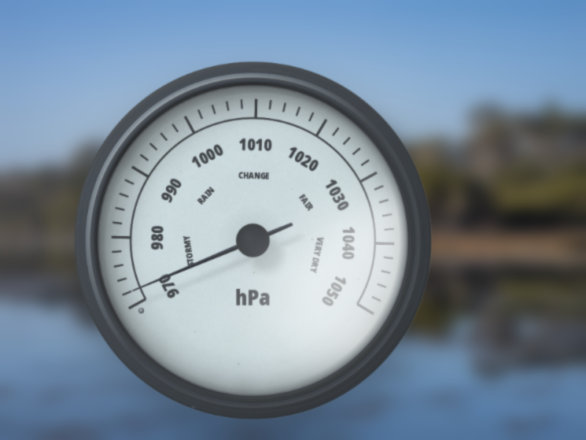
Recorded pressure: 972 (hPa)
